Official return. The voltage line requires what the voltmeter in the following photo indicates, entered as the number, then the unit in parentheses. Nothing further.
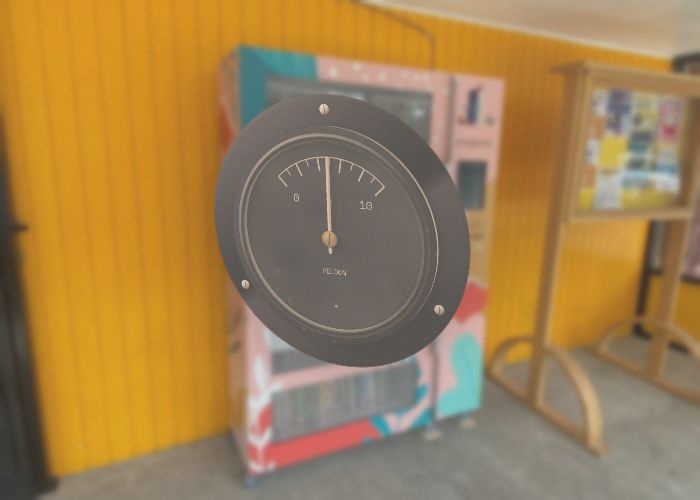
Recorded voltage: 5 (V)
